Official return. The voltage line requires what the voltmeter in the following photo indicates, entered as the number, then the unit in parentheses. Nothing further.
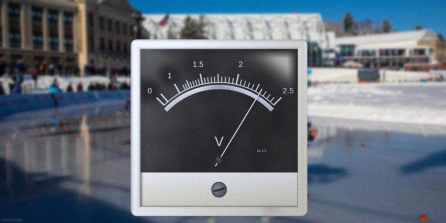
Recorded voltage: 2.3 (V)
